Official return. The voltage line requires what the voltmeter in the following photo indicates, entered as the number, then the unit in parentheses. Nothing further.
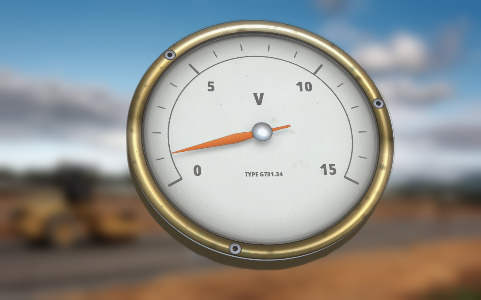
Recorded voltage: 1 (V)
